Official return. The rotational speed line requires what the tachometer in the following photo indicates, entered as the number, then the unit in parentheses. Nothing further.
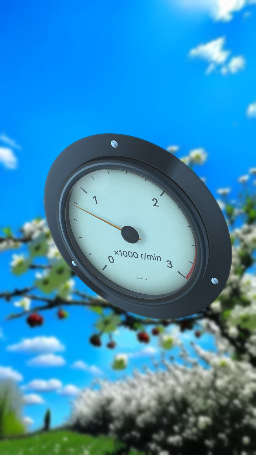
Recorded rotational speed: 800 (rpm)
